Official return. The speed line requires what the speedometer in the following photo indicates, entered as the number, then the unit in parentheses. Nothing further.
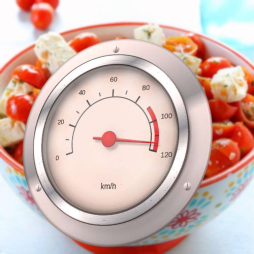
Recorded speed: 115 (km/h)
